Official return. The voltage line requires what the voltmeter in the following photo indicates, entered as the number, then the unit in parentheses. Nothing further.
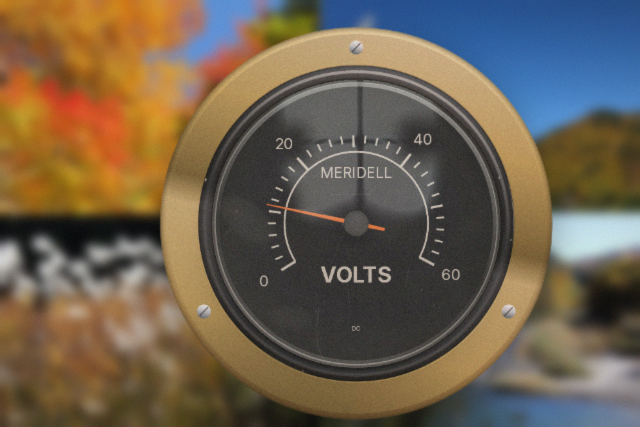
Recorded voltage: 11 (V)
